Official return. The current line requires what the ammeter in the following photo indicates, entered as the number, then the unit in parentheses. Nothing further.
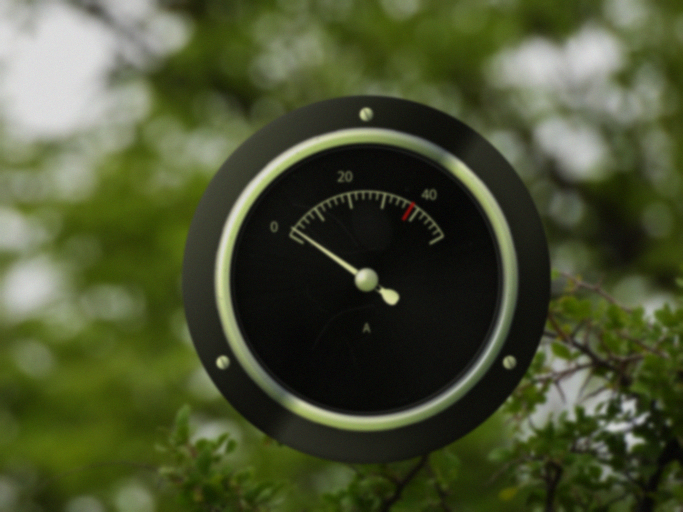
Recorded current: 2 (A)
